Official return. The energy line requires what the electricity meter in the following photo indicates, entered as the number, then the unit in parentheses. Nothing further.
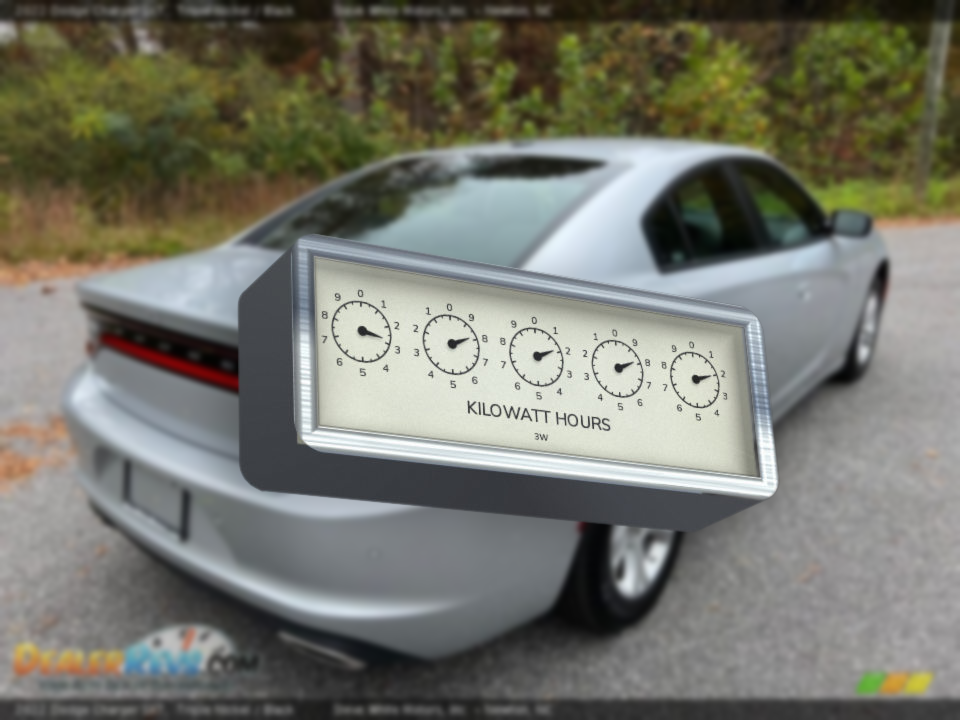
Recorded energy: 28182 (kWh)
